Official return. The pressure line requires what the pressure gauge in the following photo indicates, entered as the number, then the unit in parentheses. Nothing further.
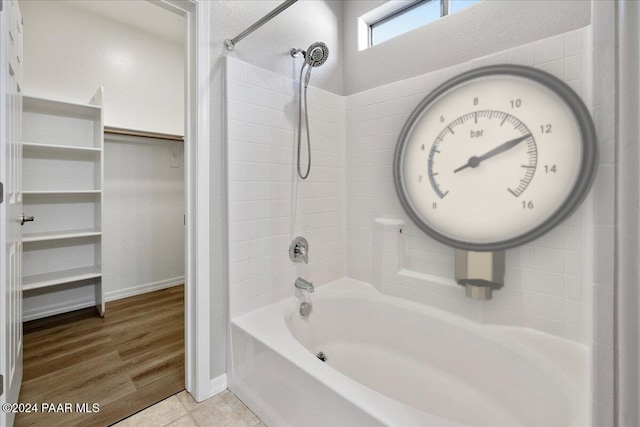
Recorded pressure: 12 (bar)
